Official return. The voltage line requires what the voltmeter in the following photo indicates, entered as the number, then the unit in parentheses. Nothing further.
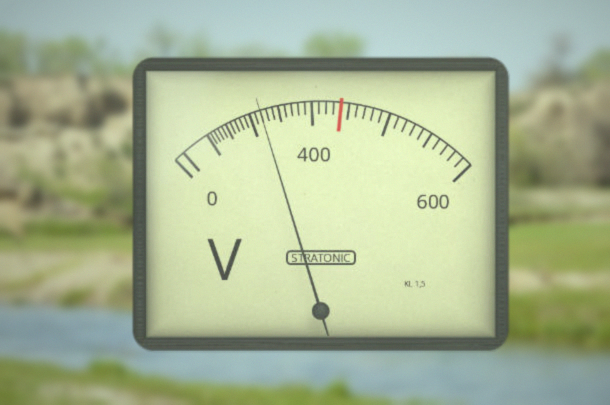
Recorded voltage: 320 (V)
